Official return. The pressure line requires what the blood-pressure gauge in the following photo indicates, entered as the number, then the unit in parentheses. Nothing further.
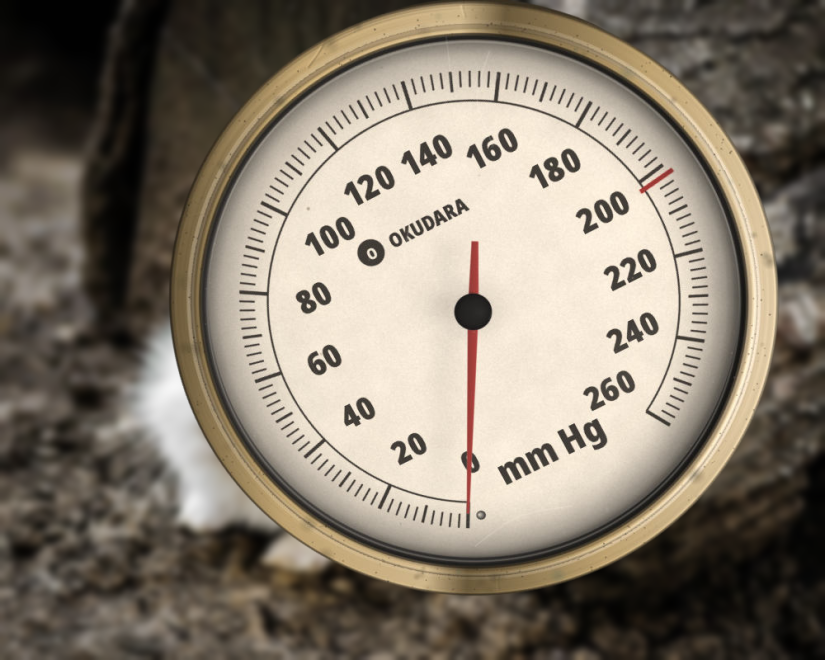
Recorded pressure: 0 (mmHg)
